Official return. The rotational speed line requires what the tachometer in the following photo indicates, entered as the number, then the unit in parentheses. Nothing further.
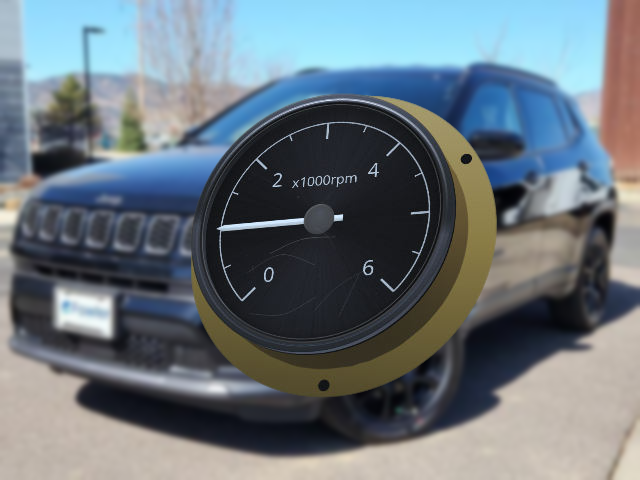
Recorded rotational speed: 1000 (rpm)
